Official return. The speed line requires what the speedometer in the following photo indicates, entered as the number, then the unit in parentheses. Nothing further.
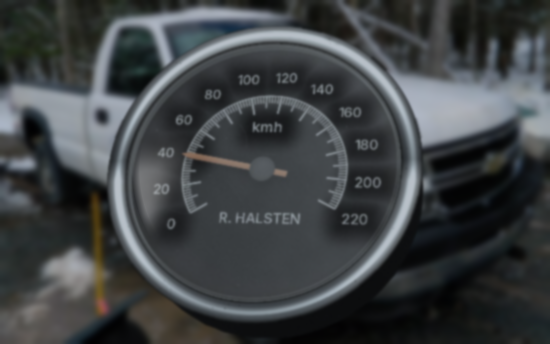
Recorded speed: 40 (km/h)
